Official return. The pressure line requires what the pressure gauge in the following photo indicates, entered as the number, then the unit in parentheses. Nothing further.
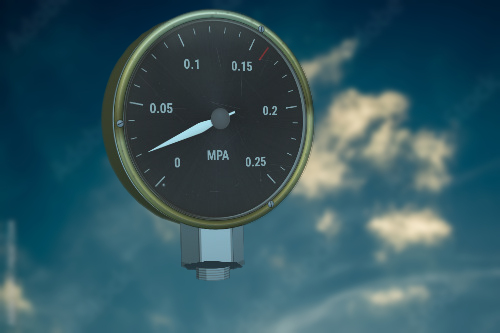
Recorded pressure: 0.02 (MPa)
